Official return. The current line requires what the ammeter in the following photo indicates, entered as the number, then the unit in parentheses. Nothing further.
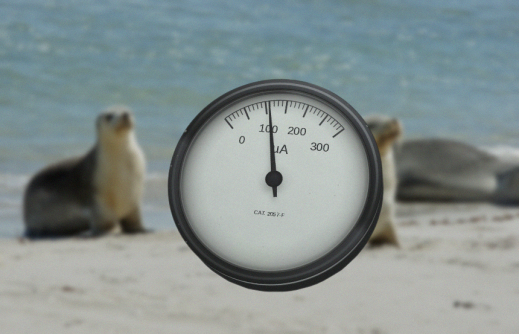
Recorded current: 110 (µA)
